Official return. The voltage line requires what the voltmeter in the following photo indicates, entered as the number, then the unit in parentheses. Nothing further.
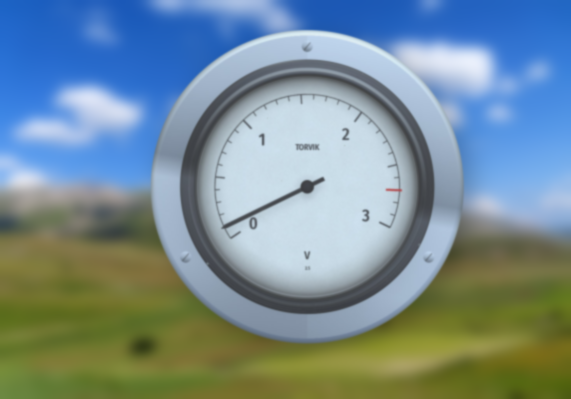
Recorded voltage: 0.1 (V)
